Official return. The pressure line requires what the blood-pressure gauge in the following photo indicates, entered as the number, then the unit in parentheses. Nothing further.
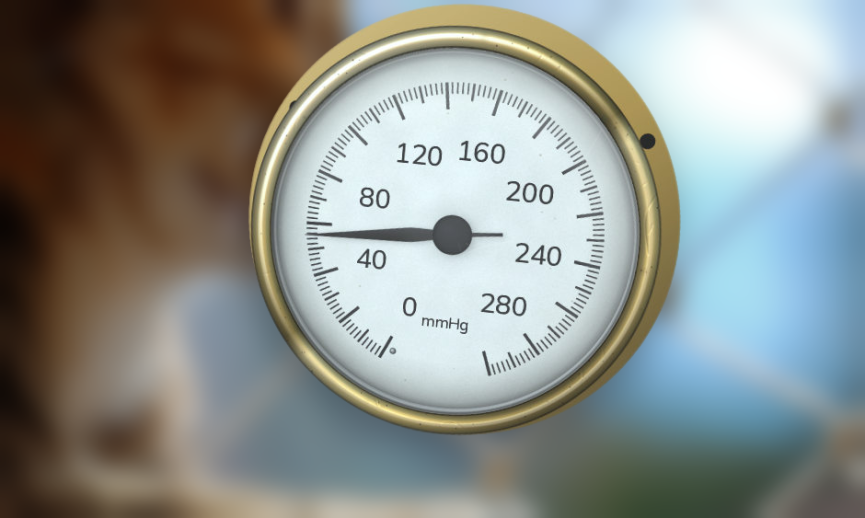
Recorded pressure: 56 (mmHg)
